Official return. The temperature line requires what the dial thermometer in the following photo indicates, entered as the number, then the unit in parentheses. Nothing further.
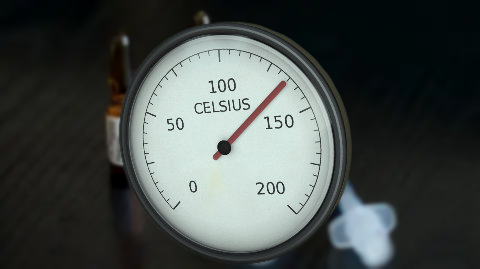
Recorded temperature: 135 (°C)
